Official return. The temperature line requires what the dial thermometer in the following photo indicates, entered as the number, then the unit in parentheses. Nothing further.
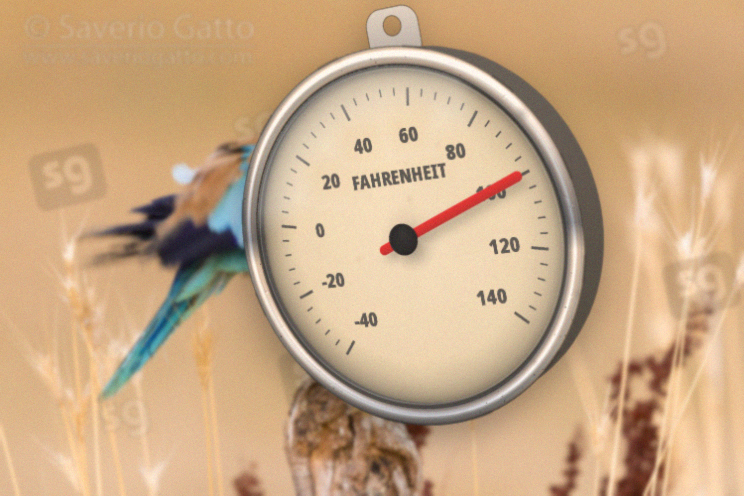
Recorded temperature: 100 (°F)
